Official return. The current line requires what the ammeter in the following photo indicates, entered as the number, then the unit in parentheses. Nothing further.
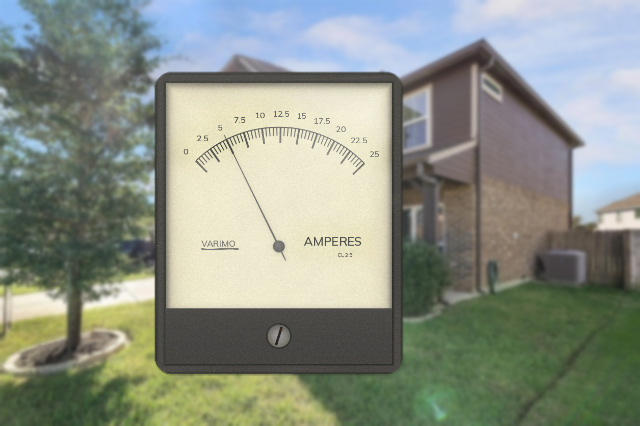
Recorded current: 5 (A)
